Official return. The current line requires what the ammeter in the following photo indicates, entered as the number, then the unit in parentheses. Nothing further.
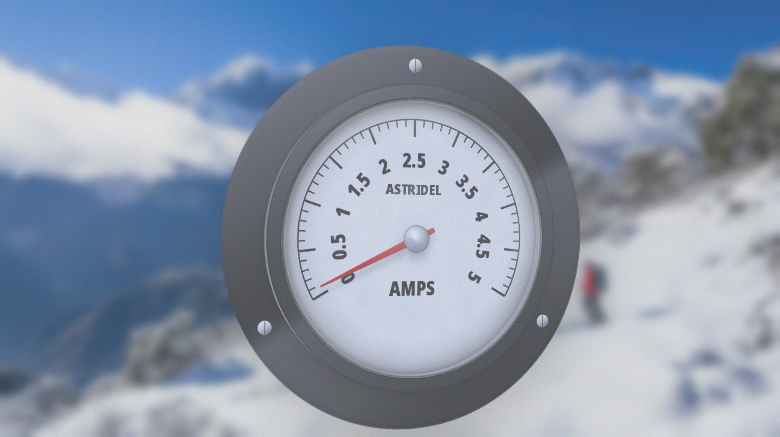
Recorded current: 0.1 (A)
